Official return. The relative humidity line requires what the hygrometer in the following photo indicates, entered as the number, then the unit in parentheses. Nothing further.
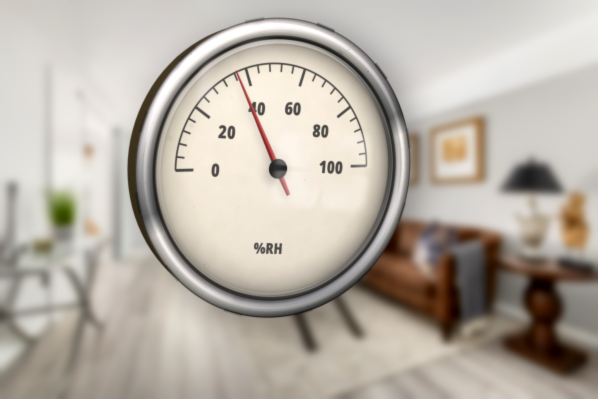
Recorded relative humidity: 36 (%)
